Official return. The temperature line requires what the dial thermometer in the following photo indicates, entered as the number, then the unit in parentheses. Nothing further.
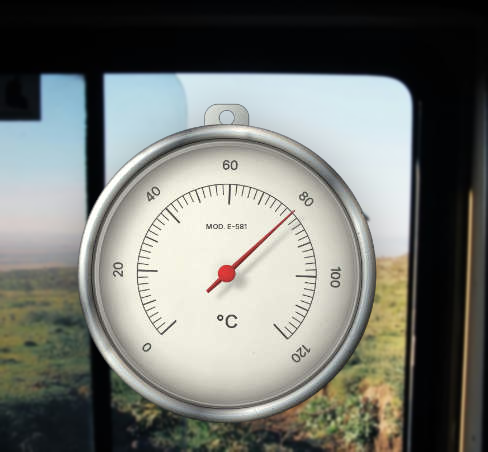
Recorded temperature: 80 (°C)
